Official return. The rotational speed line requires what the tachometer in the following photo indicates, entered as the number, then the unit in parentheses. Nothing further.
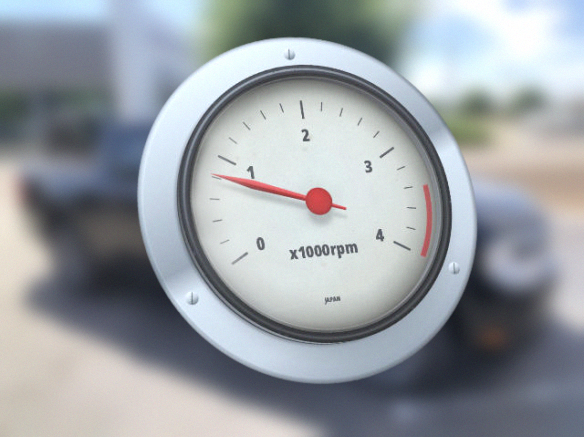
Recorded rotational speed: 800 (rpm)
